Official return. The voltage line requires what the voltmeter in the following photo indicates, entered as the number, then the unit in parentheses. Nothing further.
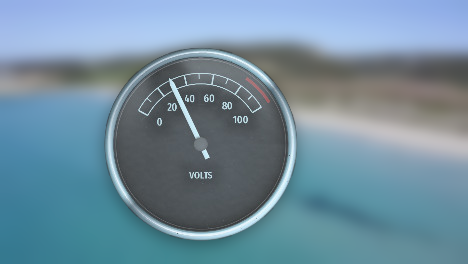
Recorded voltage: 30 (V)
